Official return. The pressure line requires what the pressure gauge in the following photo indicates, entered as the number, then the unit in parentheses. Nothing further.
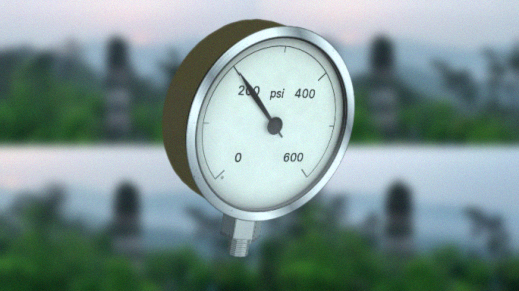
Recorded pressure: 200 (psi)
